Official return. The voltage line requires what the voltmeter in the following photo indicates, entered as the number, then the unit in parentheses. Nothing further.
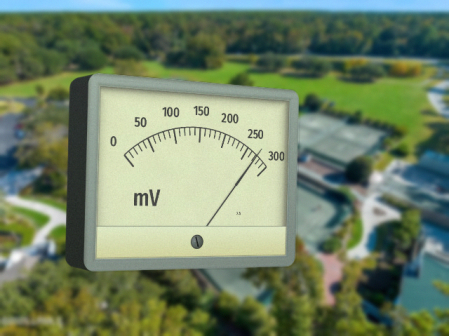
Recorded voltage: 270 (mV)
